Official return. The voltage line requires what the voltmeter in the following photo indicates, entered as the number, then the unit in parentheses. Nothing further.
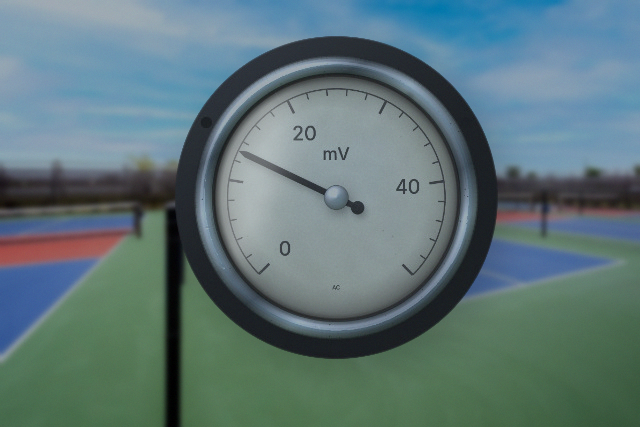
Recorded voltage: 13 (mV)
